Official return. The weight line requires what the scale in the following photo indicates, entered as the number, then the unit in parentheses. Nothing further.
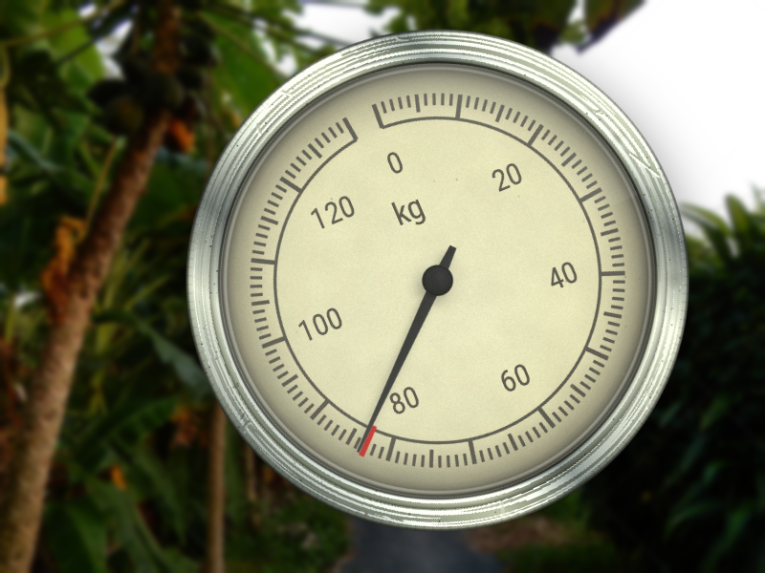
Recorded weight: 83.5 (kg)
